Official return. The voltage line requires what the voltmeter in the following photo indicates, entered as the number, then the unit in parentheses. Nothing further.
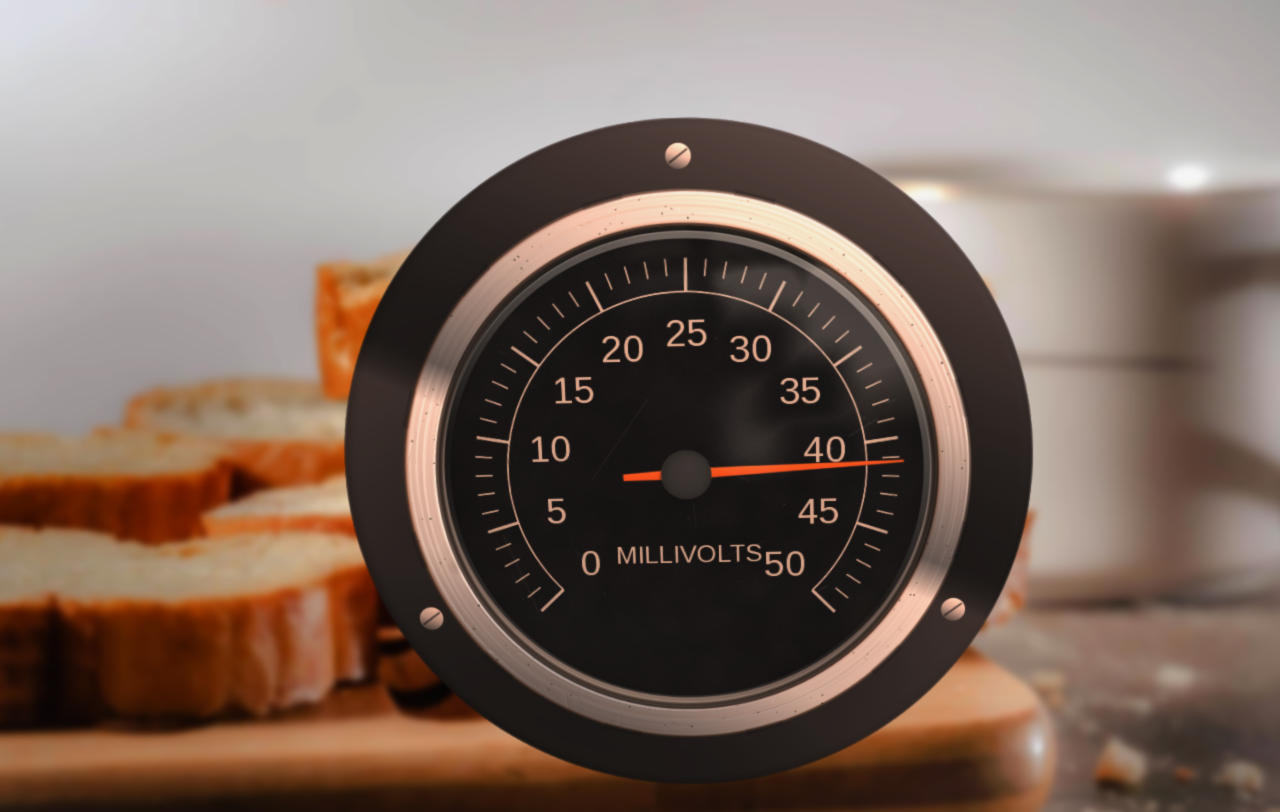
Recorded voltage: 41 (mV)
